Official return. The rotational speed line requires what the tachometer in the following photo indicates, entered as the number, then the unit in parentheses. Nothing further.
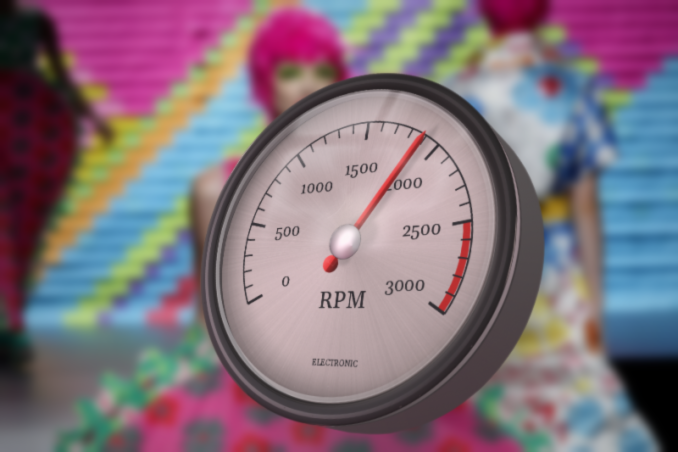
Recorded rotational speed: 1900 (rpm)
